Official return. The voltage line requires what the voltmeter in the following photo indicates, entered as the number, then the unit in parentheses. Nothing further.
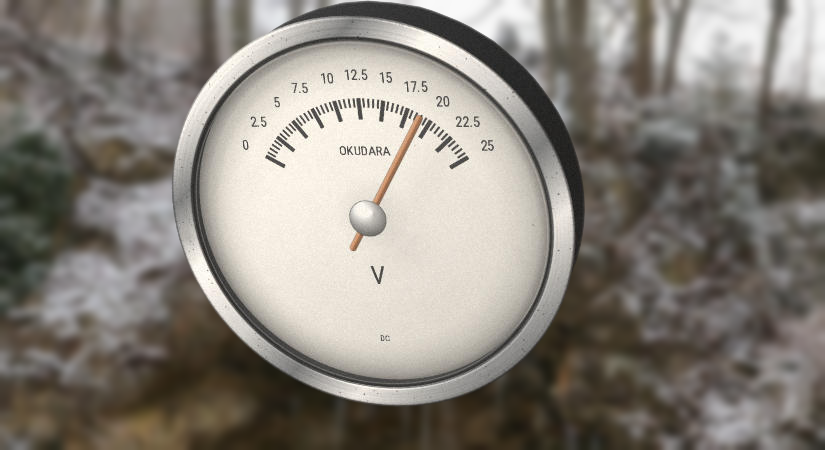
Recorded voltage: 19 (V)
